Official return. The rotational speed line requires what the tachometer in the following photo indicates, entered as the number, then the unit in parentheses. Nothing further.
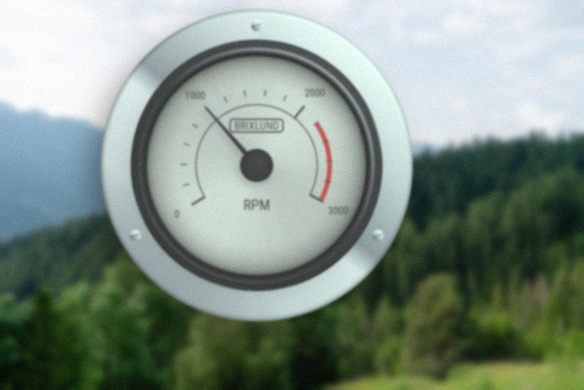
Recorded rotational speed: 1000 (rpm)
